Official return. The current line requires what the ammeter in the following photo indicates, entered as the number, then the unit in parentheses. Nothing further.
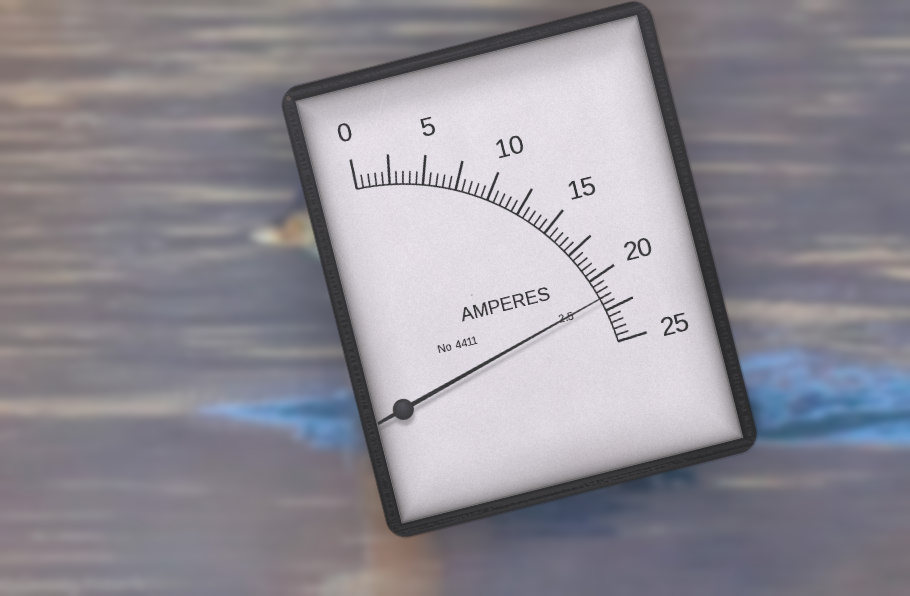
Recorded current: 21.5 (A)
